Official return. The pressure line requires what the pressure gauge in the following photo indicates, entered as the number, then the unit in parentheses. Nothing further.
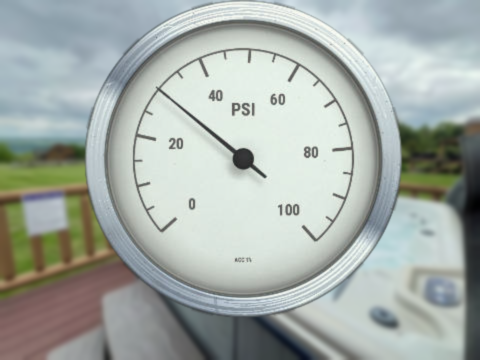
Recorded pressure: 30 (psi)
